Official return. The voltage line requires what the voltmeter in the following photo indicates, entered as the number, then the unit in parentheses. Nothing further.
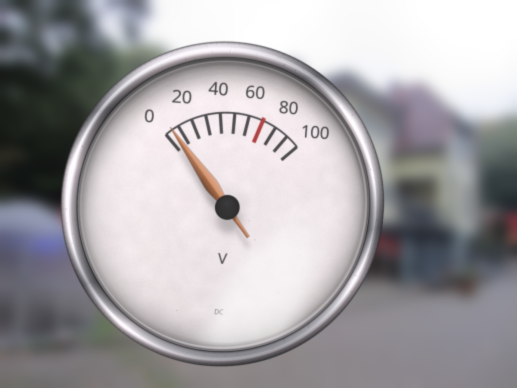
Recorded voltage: 5 (V)
